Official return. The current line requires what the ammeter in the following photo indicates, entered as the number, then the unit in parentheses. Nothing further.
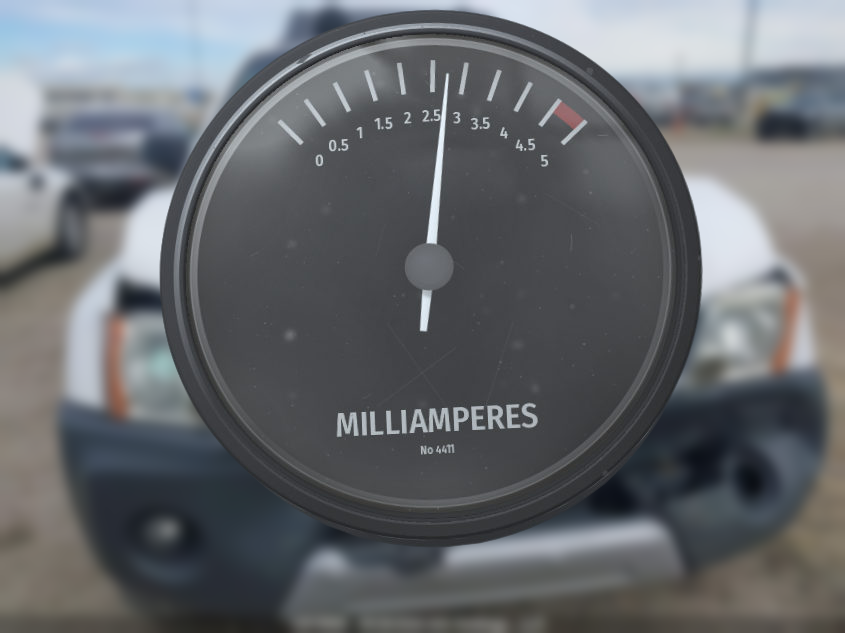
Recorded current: 2.75 (mA)
